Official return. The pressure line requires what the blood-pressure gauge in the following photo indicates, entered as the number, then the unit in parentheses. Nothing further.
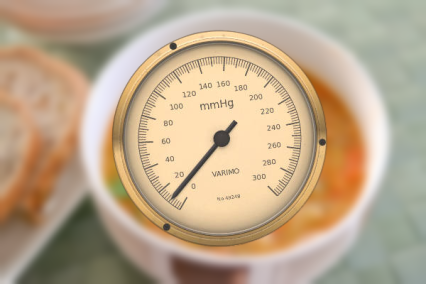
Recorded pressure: 10 (mmHg)
